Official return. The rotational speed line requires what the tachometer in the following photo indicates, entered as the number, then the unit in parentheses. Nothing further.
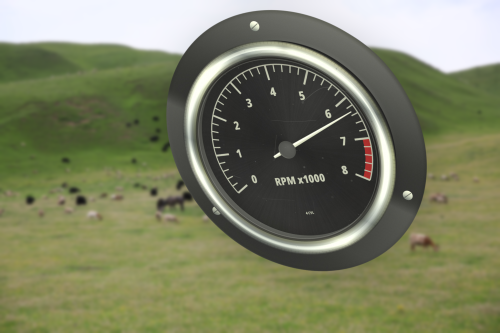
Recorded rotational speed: 6300 (rpm)
